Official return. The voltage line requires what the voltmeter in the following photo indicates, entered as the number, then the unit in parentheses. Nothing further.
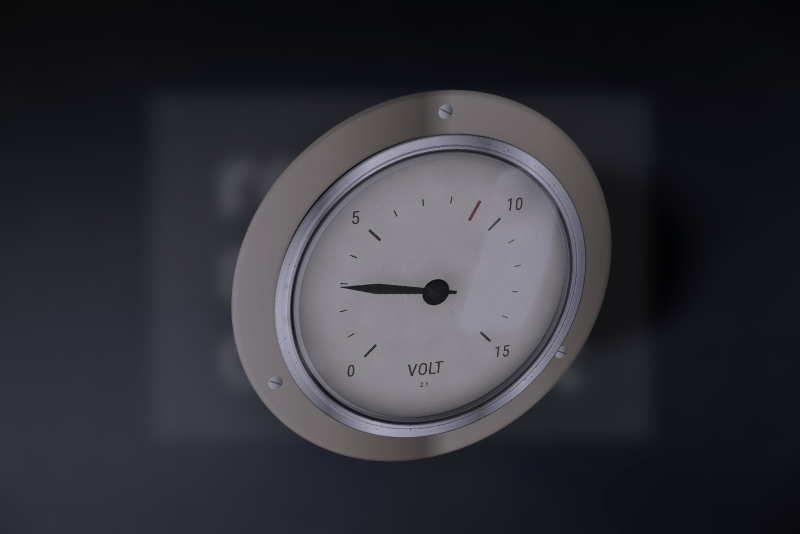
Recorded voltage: 3 (V)
